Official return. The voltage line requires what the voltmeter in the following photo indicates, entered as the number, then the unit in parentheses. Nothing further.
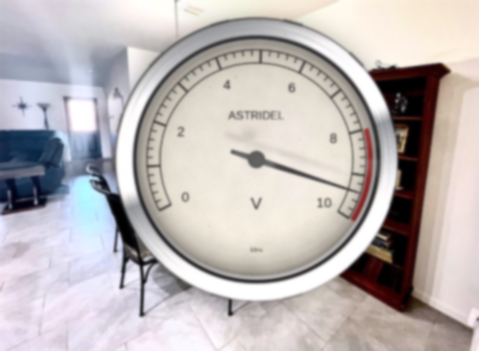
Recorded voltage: 9.4 (V)
